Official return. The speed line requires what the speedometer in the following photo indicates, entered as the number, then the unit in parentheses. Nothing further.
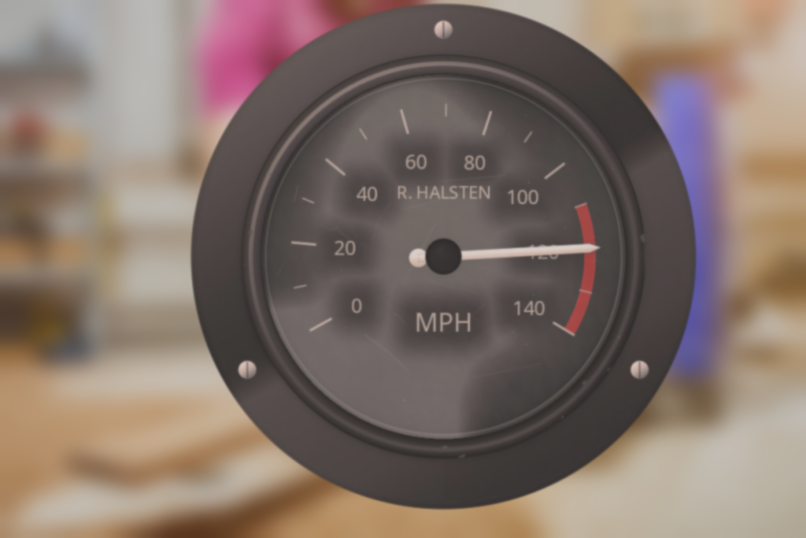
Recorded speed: 120 (mph)
